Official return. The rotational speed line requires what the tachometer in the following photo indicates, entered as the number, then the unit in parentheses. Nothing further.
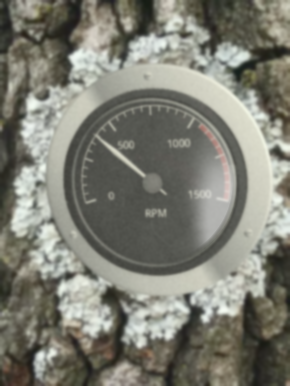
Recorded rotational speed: 400 (rpm)
